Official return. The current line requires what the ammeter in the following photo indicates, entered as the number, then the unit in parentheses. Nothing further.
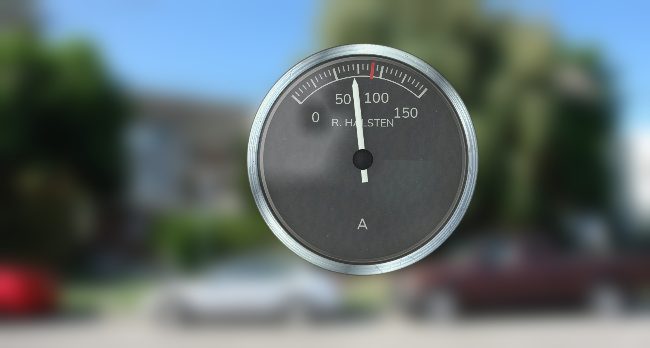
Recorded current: 70 (A)
